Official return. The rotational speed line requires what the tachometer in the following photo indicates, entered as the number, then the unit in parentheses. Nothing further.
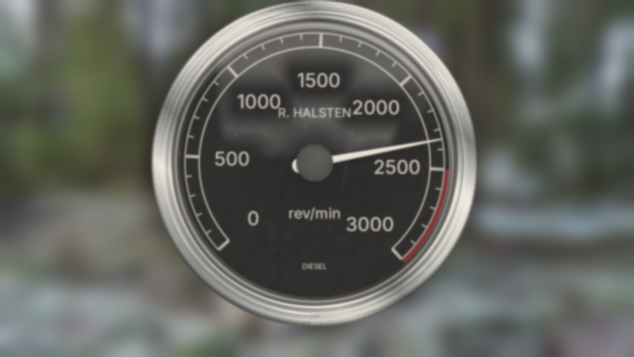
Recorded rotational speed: 2350 (rpm)
